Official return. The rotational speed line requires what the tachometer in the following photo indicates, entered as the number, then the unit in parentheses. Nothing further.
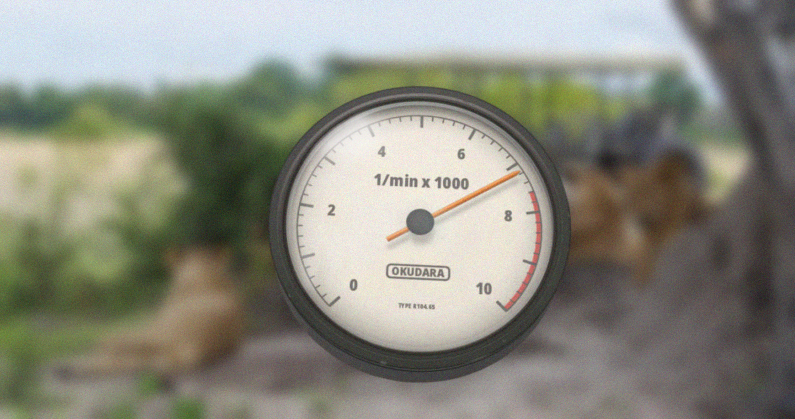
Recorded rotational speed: 7200 (rpm)
